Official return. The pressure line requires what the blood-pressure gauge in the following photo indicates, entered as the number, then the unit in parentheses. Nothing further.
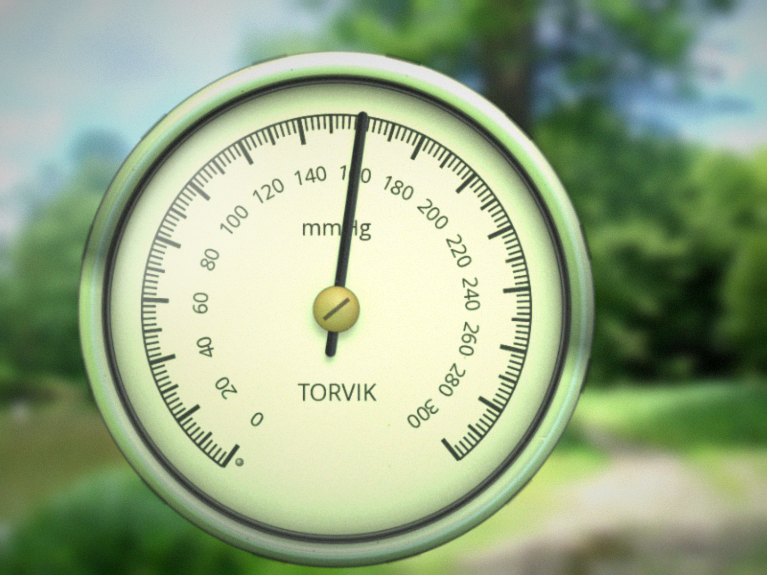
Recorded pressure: 160 (mmHg)
